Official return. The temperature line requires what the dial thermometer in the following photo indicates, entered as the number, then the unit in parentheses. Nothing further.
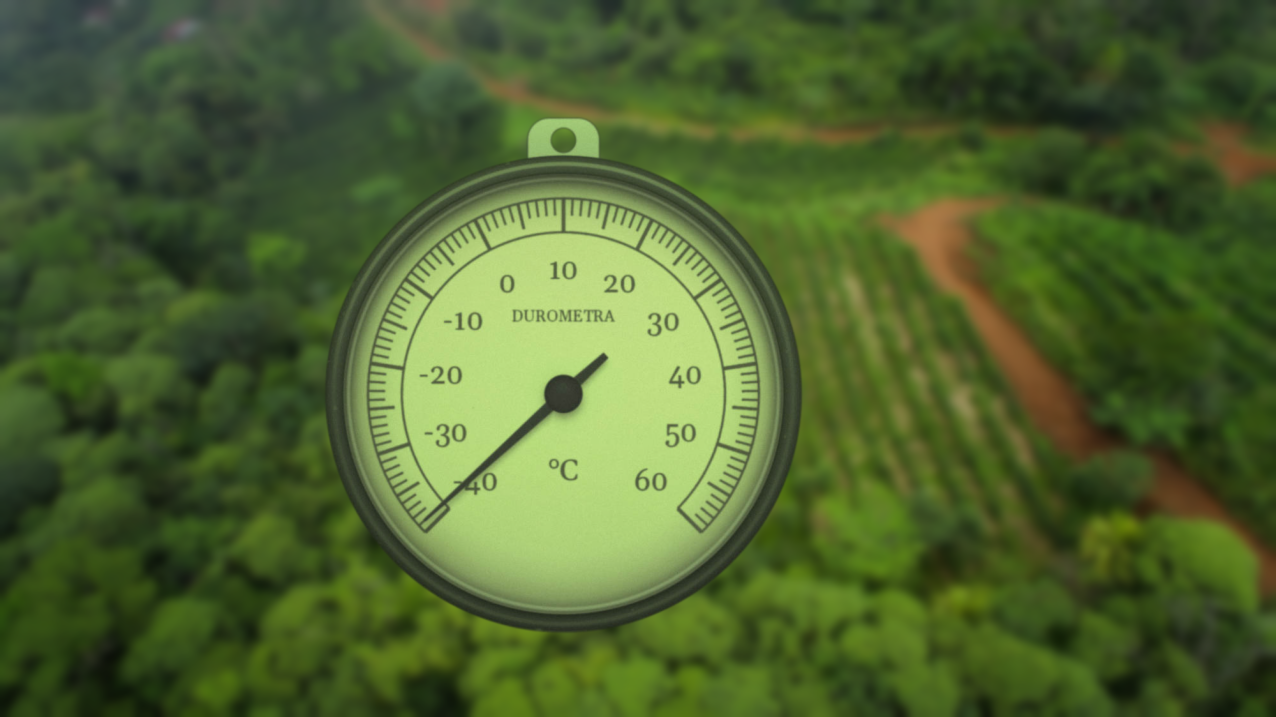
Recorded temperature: -39 (°C)
